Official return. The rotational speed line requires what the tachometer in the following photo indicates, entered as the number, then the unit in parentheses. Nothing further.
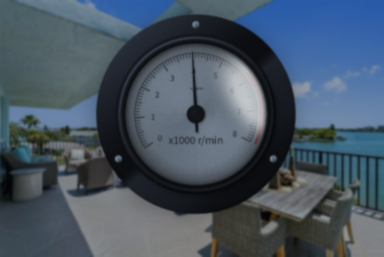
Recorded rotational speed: 4000 (rpm)
